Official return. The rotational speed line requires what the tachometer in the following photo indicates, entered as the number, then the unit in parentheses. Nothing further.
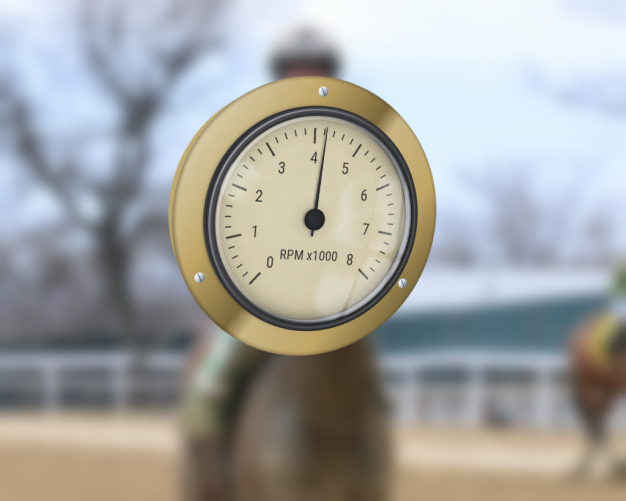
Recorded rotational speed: 4200 (rpm)
